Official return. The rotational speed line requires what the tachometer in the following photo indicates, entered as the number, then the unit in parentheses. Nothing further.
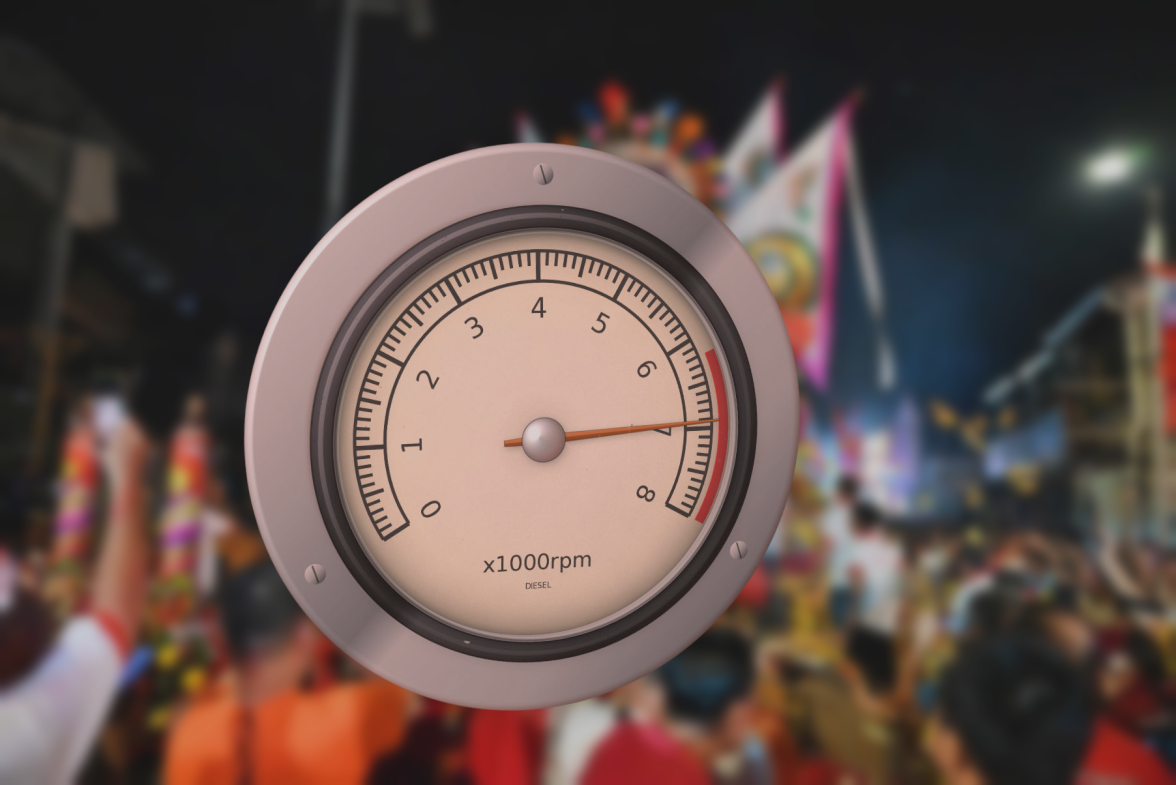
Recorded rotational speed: 6900 (rpm)
